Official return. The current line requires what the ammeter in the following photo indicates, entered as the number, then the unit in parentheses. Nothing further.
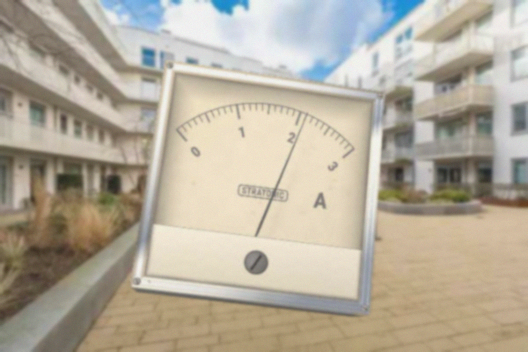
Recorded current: 2.1 (A)
